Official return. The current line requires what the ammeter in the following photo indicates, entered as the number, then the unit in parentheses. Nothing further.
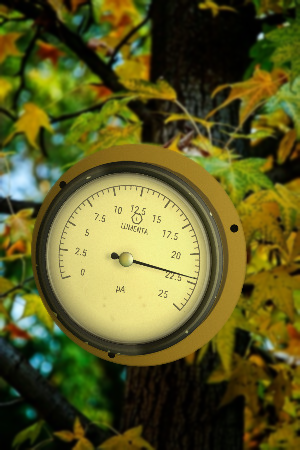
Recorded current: 22 (µA)
